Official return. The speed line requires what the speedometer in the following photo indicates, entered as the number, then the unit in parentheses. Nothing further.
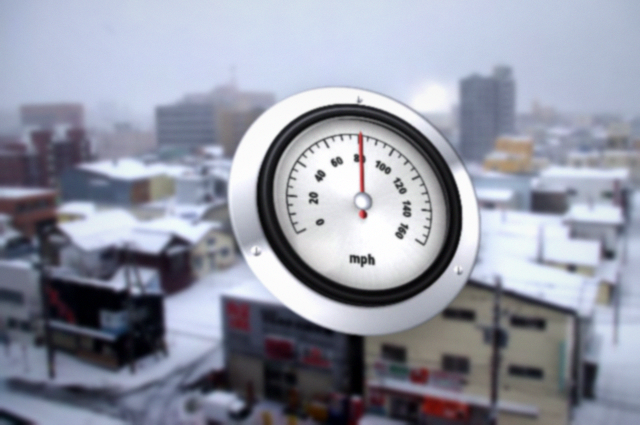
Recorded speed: 80 (mph)
